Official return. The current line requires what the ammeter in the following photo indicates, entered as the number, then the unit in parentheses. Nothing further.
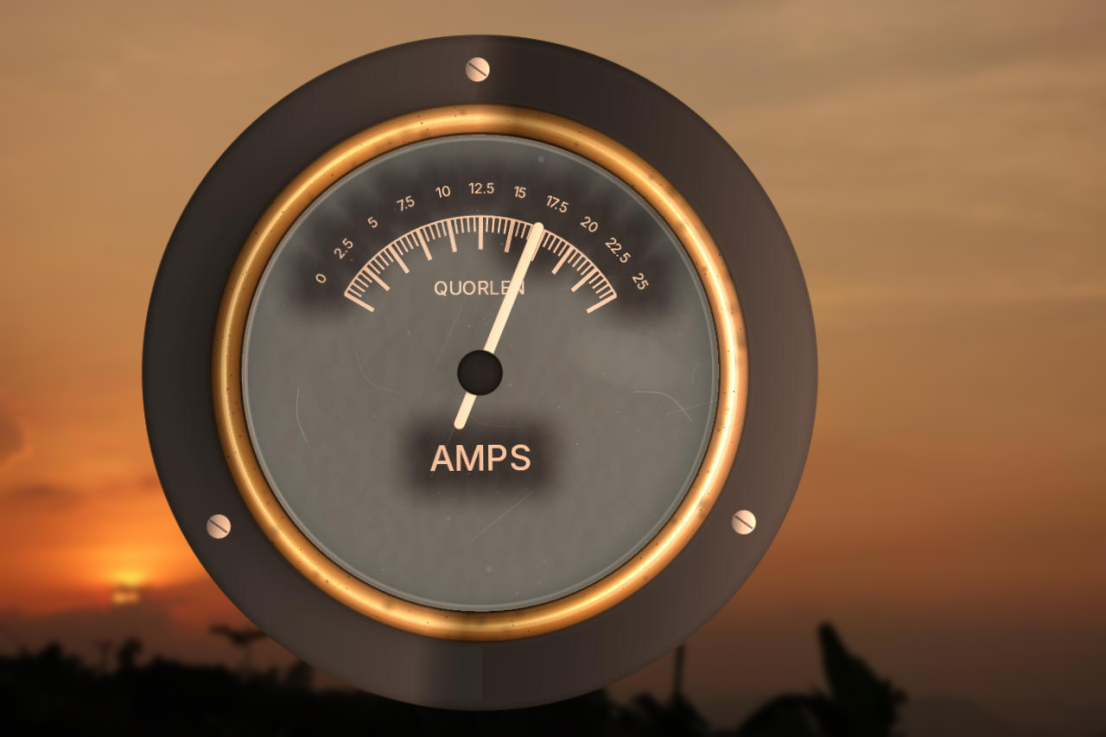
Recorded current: 17 (A)
